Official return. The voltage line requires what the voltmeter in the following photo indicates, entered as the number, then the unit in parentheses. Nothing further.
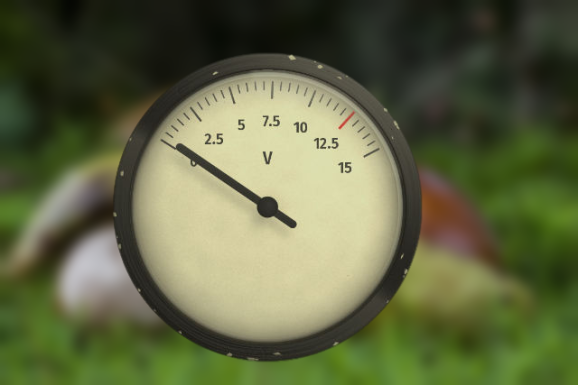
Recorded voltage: 0.25 (V)
